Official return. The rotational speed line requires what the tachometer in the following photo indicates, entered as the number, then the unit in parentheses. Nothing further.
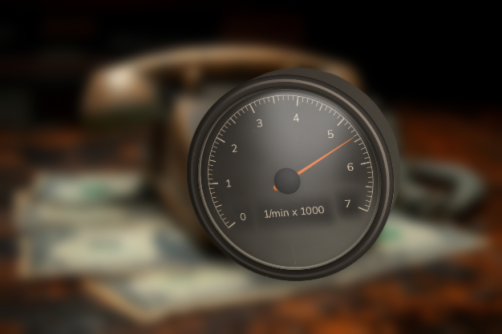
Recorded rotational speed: 5400 (rpm)
